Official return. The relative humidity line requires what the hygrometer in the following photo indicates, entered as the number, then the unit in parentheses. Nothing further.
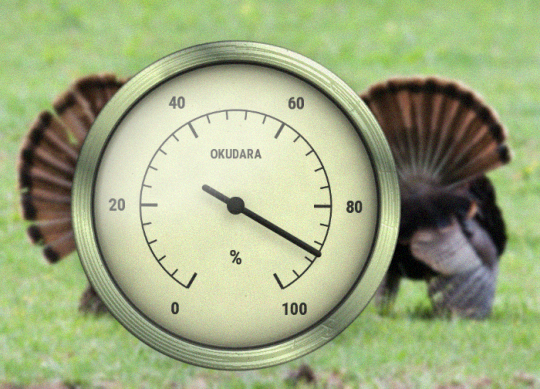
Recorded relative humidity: 90 (%)
